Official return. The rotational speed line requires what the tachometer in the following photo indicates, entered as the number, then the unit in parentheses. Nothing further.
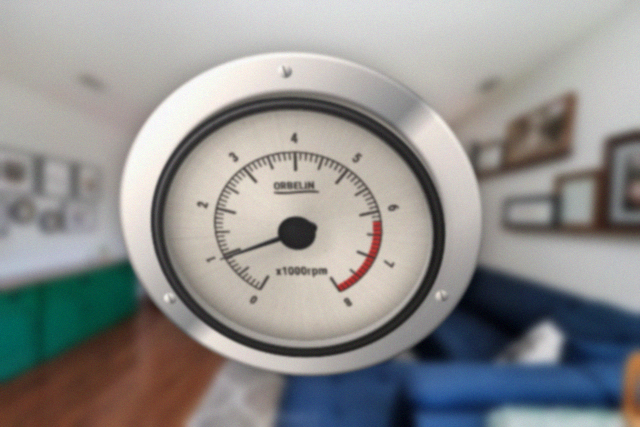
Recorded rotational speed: 1000 (rpm)
